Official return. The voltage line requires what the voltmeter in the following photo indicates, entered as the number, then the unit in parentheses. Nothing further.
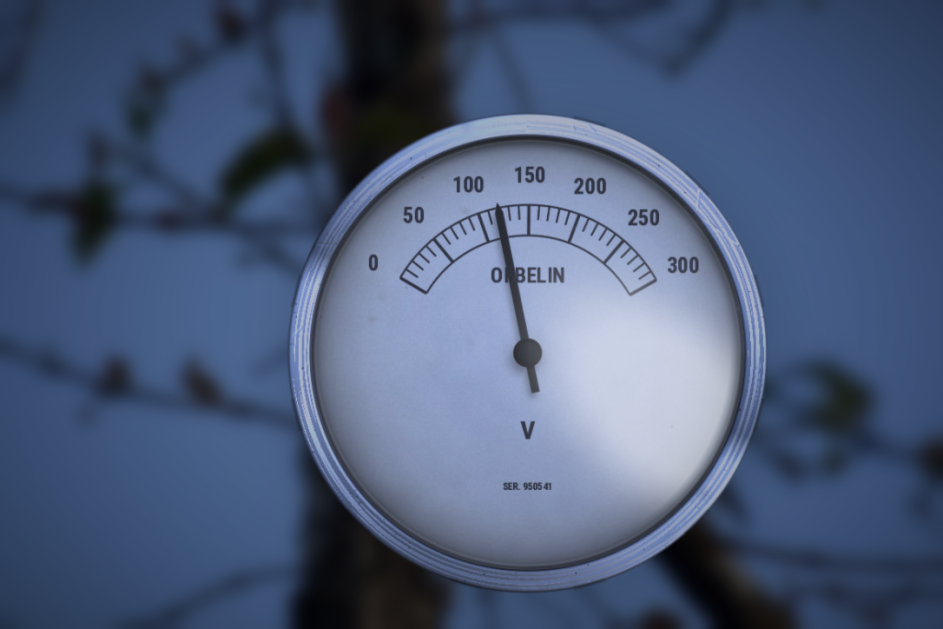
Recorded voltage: 120 (V)
